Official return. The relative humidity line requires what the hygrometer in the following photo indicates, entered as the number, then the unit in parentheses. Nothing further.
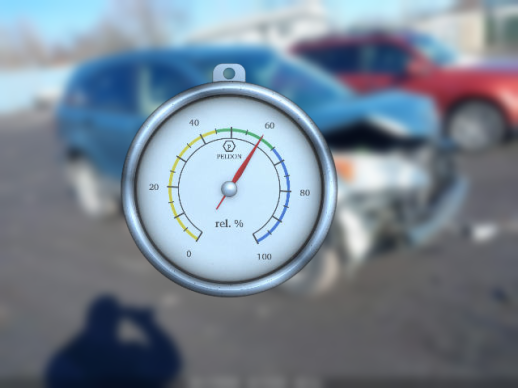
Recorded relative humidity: 60 (%)
